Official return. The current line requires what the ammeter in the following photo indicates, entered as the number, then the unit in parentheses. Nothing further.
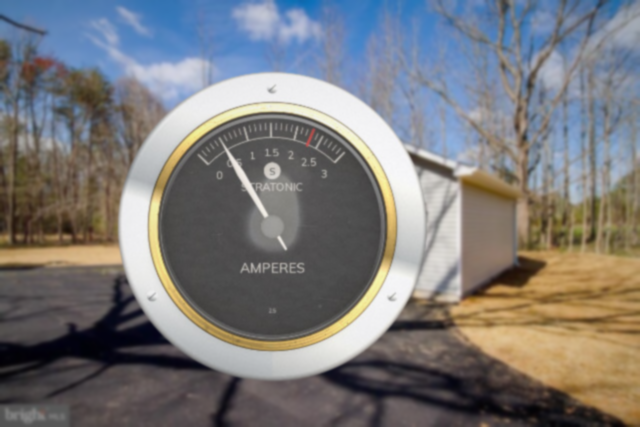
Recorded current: 0.5 (A)
